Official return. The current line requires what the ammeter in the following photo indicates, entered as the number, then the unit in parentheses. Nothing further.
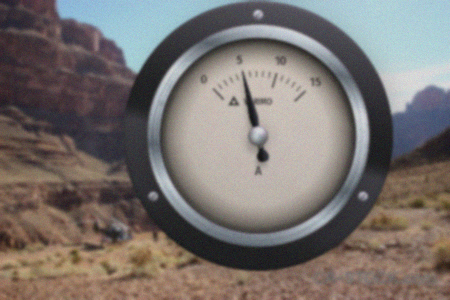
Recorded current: 5 (A)
